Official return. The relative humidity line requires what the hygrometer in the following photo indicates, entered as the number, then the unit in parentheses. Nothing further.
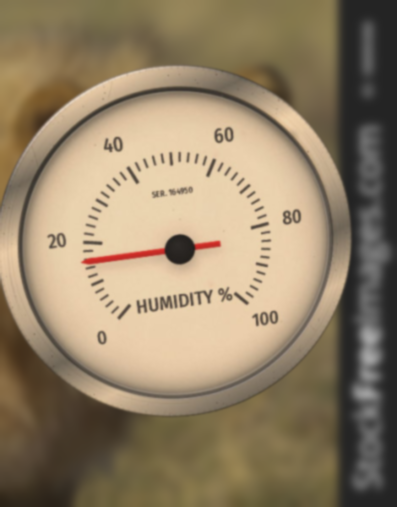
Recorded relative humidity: 16 (%)
